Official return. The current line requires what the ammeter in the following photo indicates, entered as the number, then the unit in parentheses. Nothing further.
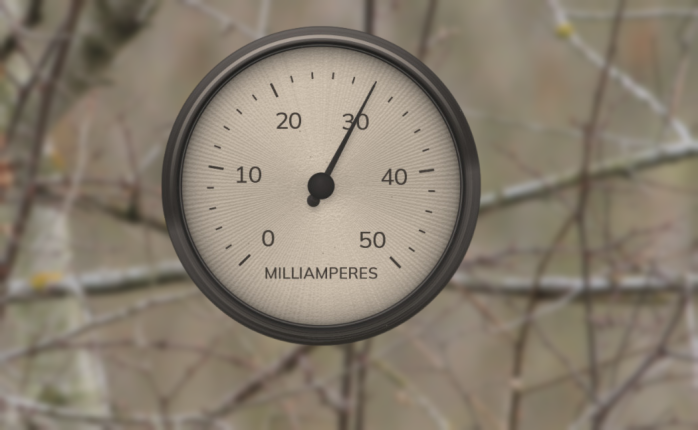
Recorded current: 30 (mA)
